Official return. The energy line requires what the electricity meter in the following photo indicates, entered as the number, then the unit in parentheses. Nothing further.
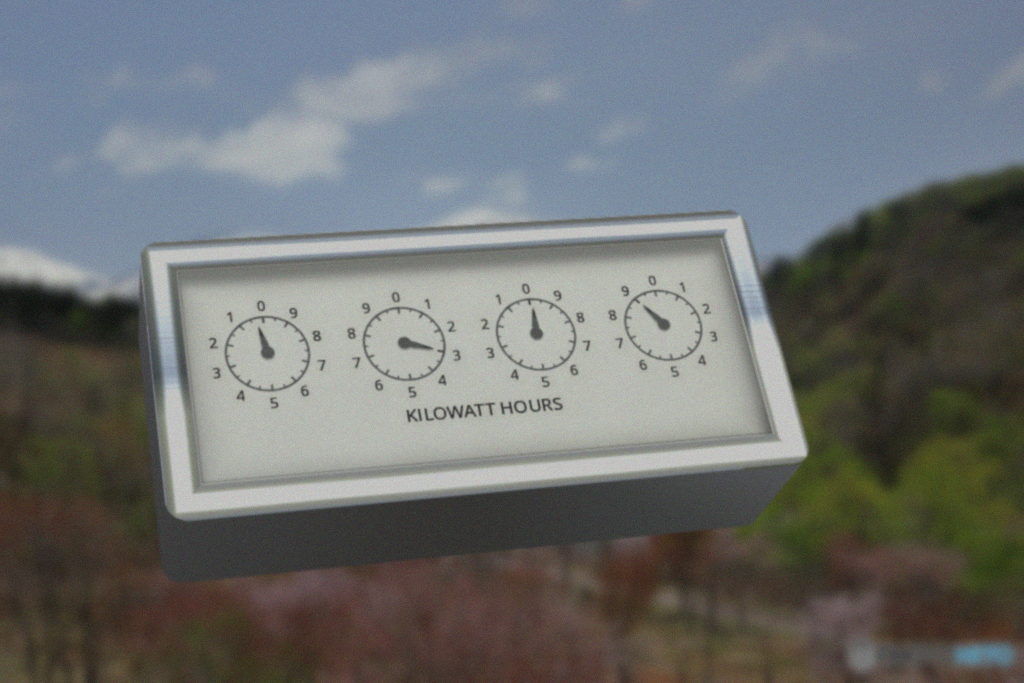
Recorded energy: 299 (kWh)
